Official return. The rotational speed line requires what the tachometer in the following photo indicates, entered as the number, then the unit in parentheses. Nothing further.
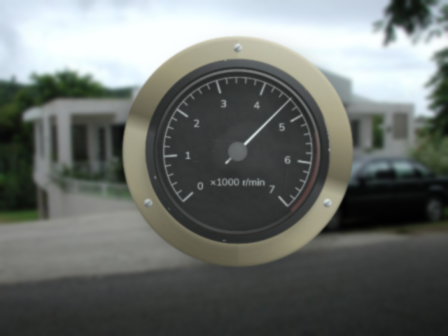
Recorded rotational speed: 4600 (rpm)
